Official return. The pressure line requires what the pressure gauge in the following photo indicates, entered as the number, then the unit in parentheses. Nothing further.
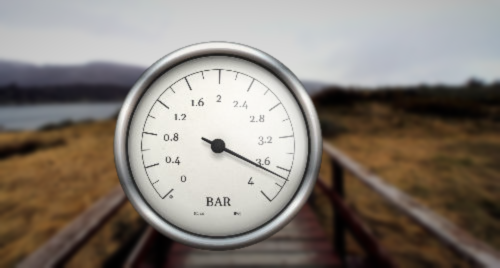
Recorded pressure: 3.7 (bar)
